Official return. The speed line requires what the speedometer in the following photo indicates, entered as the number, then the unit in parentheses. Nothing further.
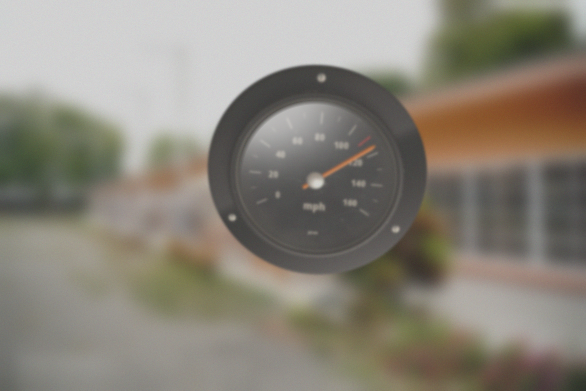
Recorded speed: 115 (mph)
